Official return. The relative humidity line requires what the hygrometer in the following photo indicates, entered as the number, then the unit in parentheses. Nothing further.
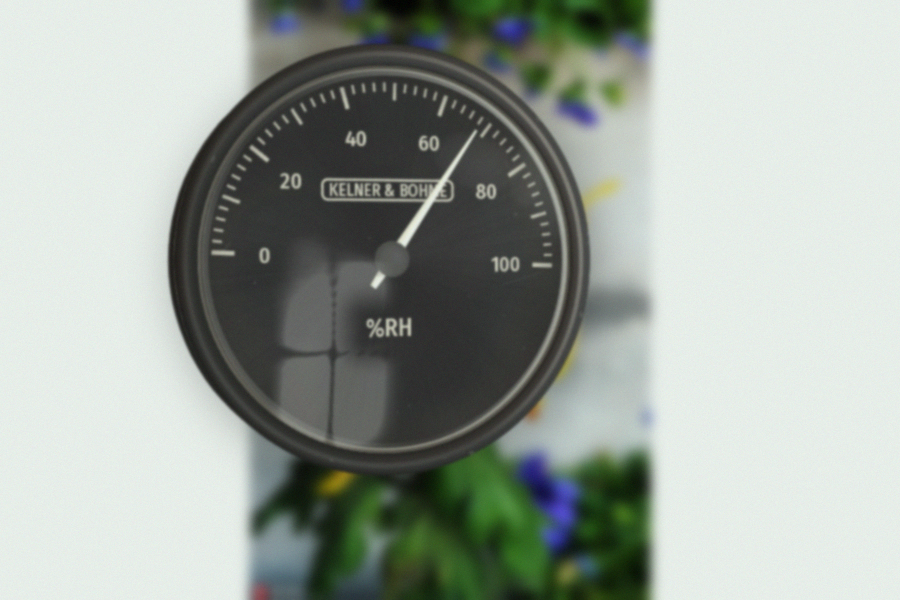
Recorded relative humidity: 68 (%)
